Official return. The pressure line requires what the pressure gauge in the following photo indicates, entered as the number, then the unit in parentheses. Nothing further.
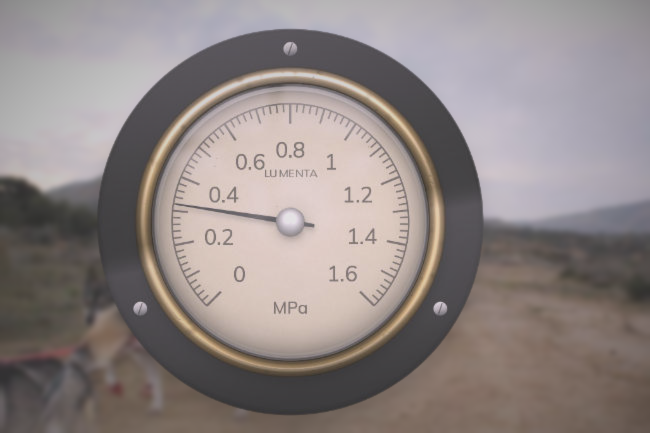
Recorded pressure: 0.32 (MPa)
